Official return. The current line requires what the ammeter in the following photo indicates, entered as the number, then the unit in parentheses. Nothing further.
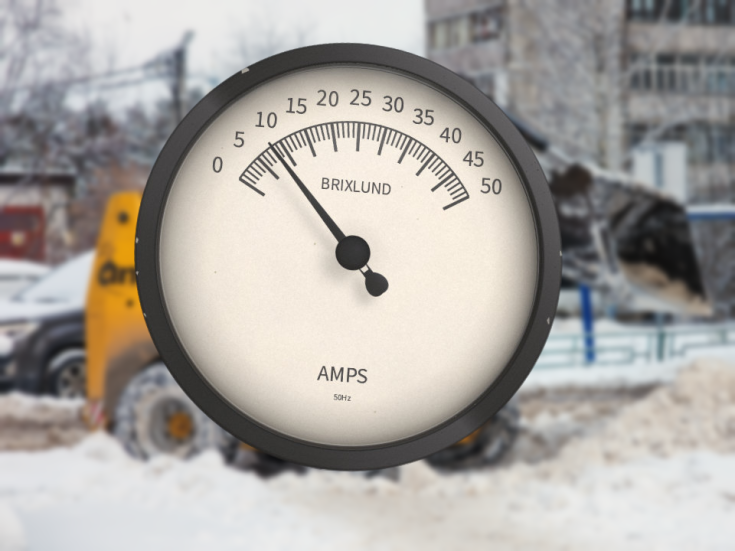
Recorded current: 8 (A)
